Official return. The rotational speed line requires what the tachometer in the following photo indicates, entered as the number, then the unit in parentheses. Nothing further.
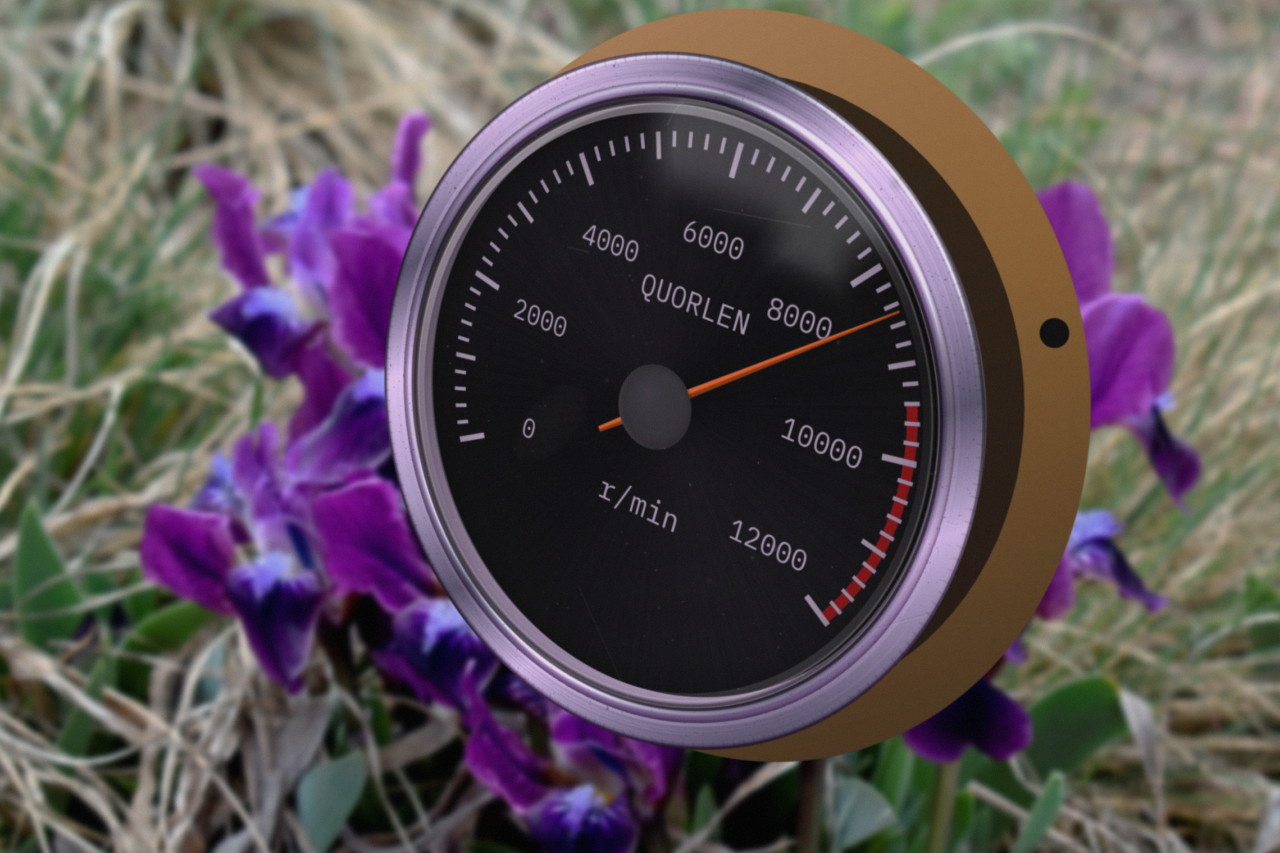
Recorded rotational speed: 8500 (rpm)
